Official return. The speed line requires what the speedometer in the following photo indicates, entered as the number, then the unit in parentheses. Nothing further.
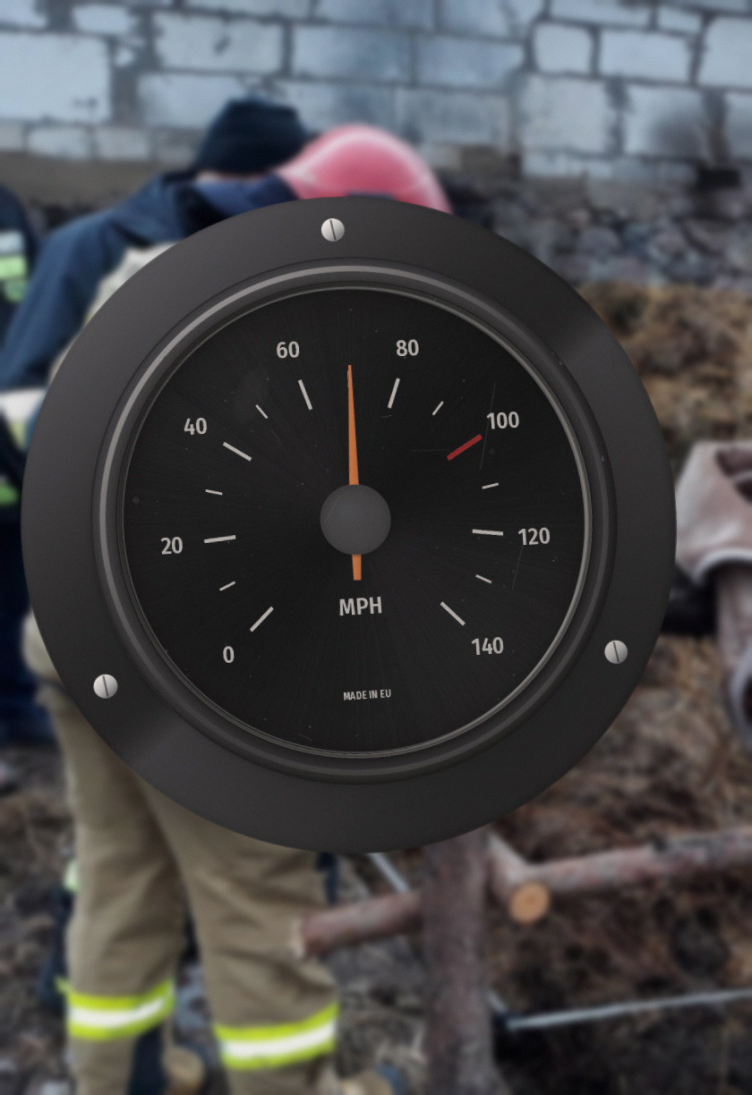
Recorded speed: 70 (mph)
